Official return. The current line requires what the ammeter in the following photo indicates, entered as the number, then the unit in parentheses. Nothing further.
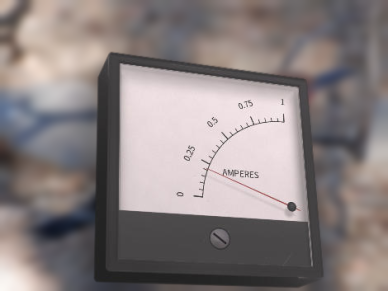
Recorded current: 0.2 (A)
